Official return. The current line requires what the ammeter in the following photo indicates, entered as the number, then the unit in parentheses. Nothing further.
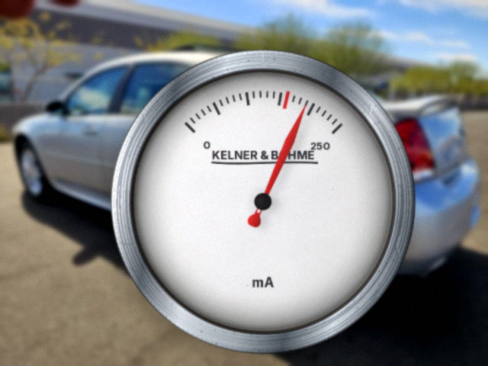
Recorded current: 190 (mA)
